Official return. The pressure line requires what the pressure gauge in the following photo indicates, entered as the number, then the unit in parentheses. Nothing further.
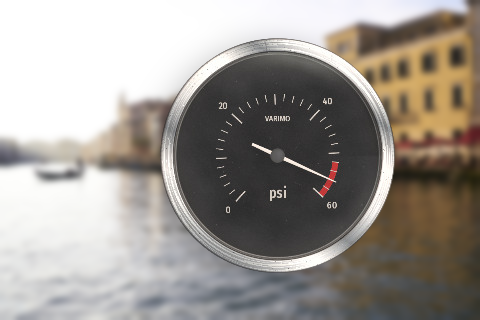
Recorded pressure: 56 (psi)
